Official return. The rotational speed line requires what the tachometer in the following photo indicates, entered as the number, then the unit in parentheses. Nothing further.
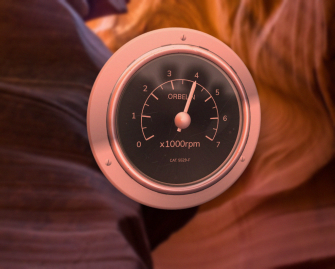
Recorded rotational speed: 4000 (rpm)
